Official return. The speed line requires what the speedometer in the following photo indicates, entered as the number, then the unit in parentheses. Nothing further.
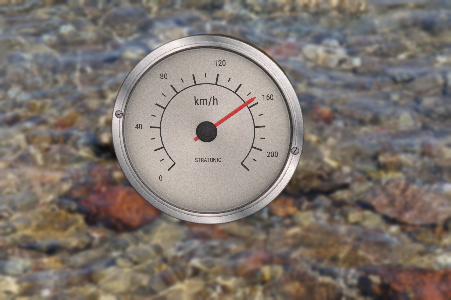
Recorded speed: 155 (km/h)
